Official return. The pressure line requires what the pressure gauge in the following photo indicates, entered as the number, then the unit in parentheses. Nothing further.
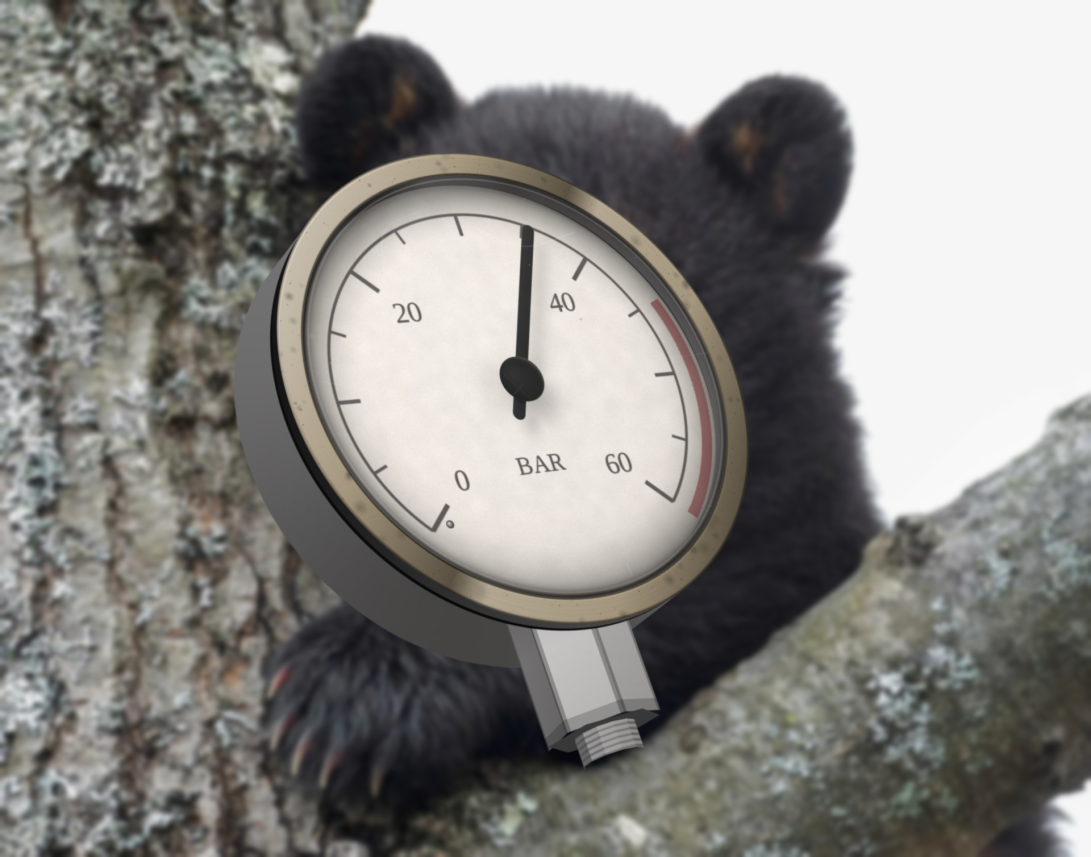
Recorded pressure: 35 (bar)
